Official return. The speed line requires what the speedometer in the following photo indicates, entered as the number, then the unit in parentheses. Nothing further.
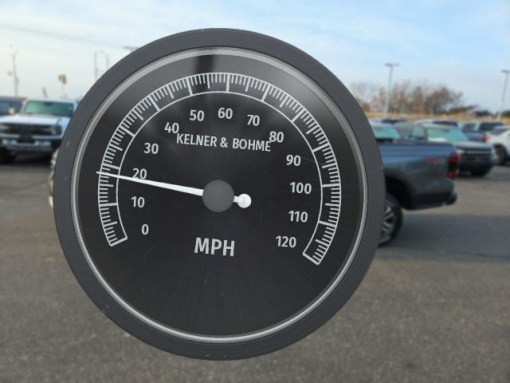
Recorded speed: 18 (mph)
